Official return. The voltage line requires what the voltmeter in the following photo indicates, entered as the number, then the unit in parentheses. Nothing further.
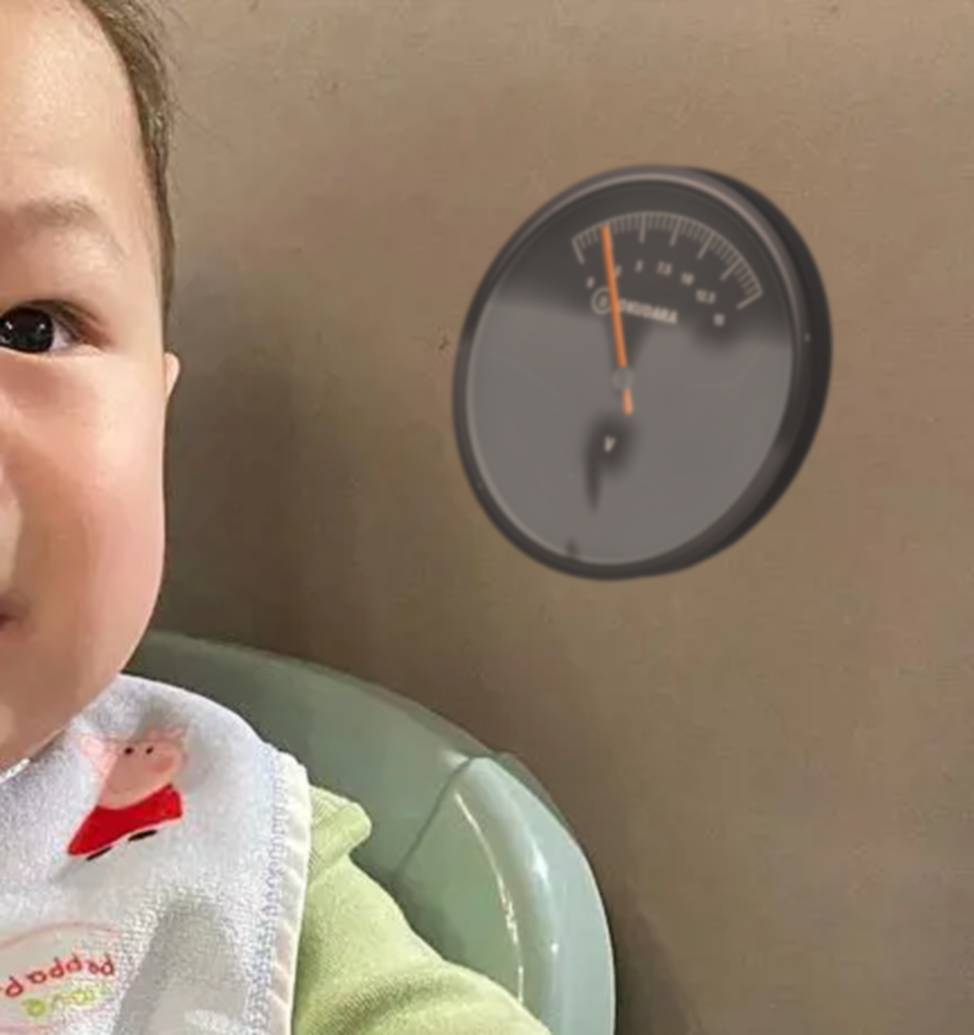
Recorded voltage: 2.5 (V)
